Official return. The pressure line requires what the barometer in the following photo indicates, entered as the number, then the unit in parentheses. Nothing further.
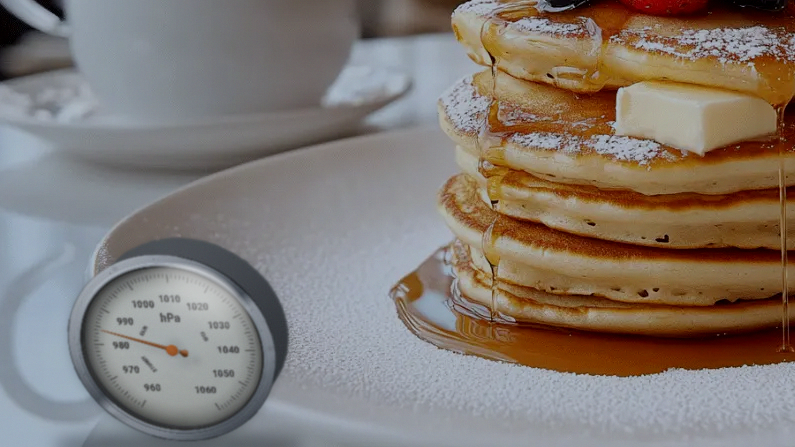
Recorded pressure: 985 (hPa)
